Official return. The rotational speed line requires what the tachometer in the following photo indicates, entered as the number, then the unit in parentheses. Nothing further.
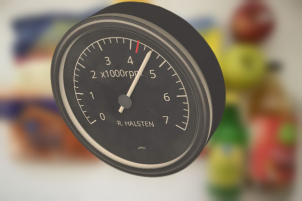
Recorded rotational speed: 4600 (rpm)
